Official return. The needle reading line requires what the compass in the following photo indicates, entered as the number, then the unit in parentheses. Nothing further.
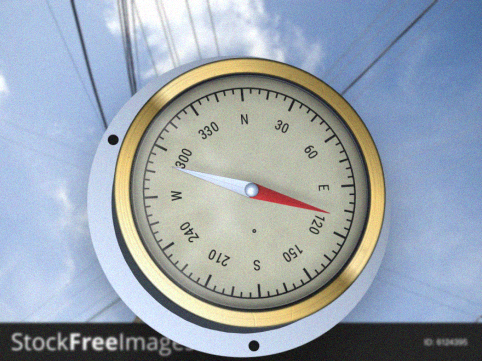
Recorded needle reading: 110 (°)
